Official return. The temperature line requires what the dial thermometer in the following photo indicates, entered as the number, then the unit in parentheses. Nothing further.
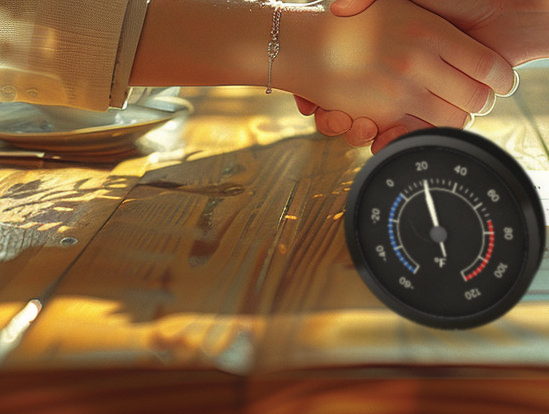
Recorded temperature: 20 (°F)
